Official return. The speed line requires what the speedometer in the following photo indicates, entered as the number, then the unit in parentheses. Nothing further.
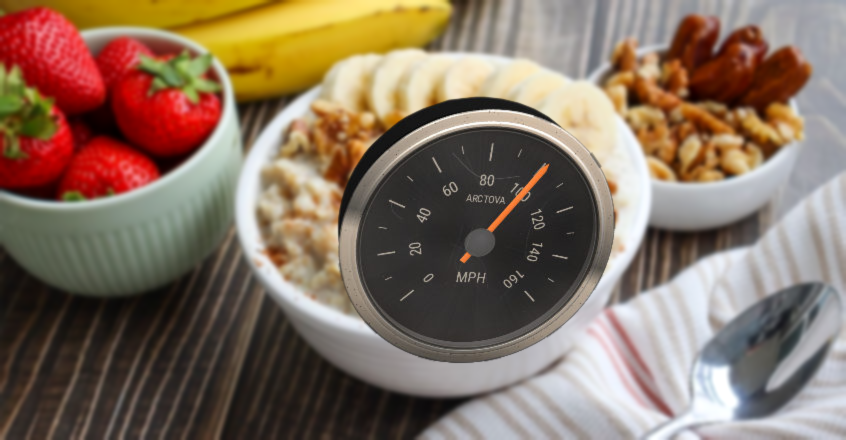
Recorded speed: 100 (mph)
